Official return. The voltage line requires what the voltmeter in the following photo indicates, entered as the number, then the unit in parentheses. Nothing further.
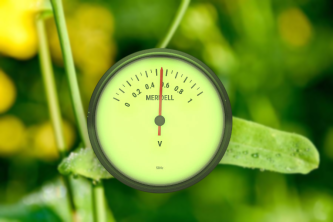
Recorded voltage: 0.55 (V)
